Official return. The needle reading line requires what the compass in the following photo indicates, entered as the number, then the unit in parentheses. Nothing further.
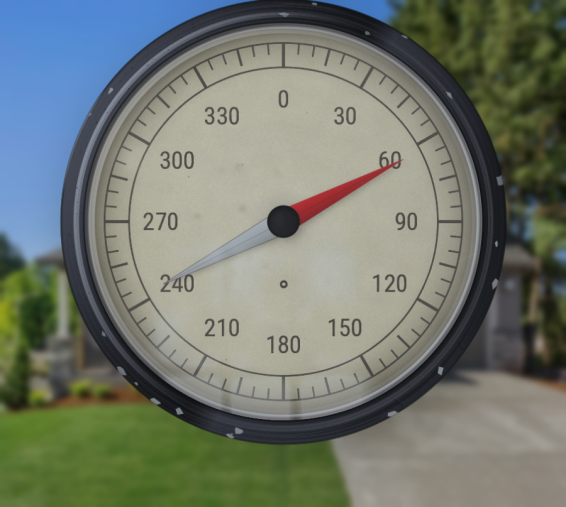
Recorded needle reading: 62.5 (°)
